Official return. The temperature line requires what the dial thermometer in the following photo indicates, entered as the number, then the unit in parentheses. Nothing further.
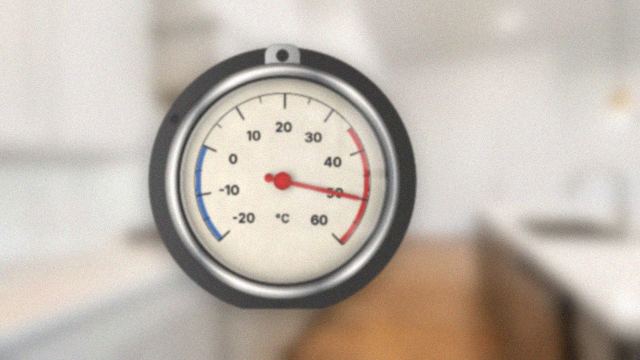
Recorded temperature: 50 (°C)
